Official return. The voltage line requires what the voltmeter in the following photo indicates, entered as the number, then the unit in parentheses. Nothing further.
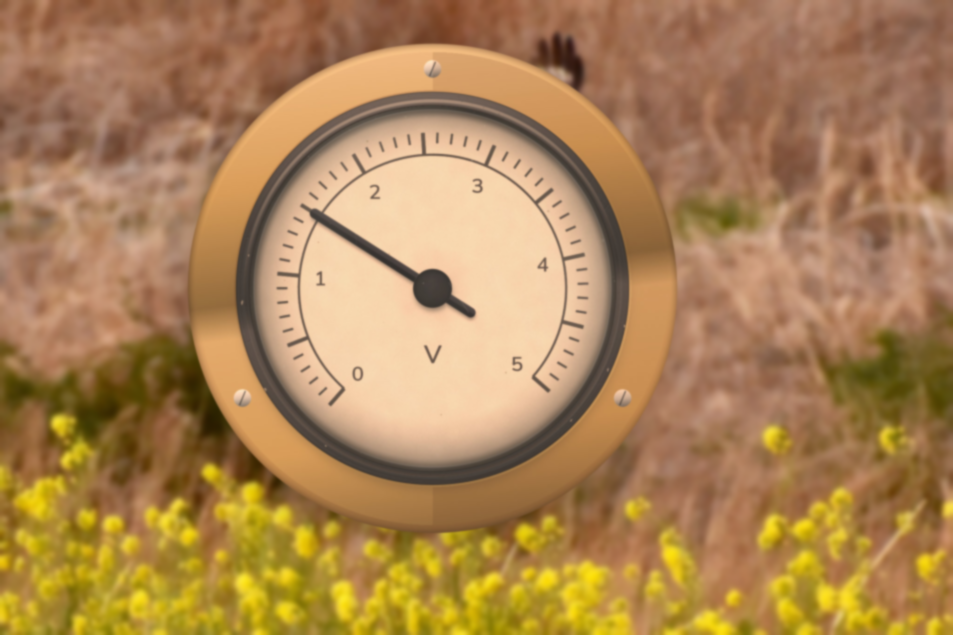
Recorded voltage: 1.5 (V)
